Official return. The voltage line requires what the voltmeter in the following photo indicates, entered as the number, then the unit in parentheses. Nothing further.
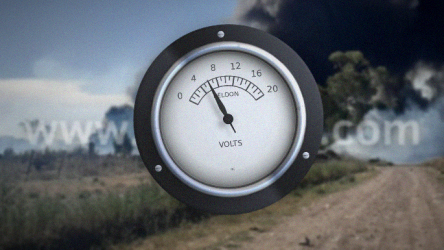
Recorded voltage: 6 (V)
